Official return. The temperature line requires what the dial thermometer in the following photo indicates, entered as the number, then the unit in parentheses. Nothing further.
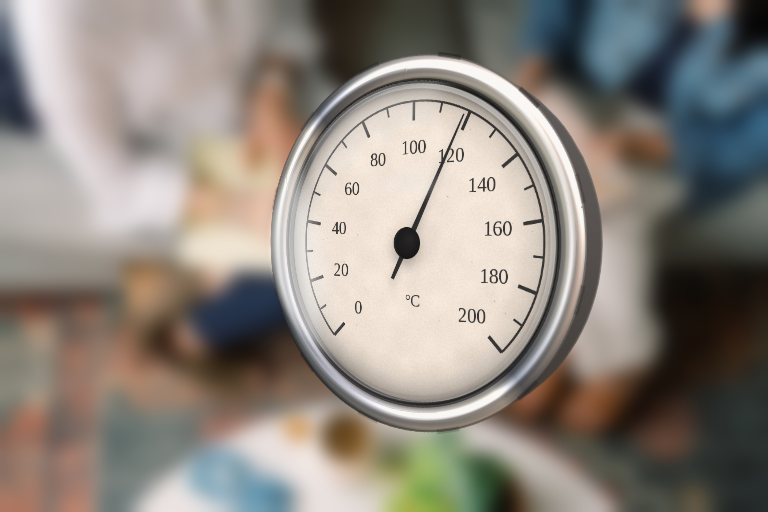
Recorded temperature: 120 (°C)
